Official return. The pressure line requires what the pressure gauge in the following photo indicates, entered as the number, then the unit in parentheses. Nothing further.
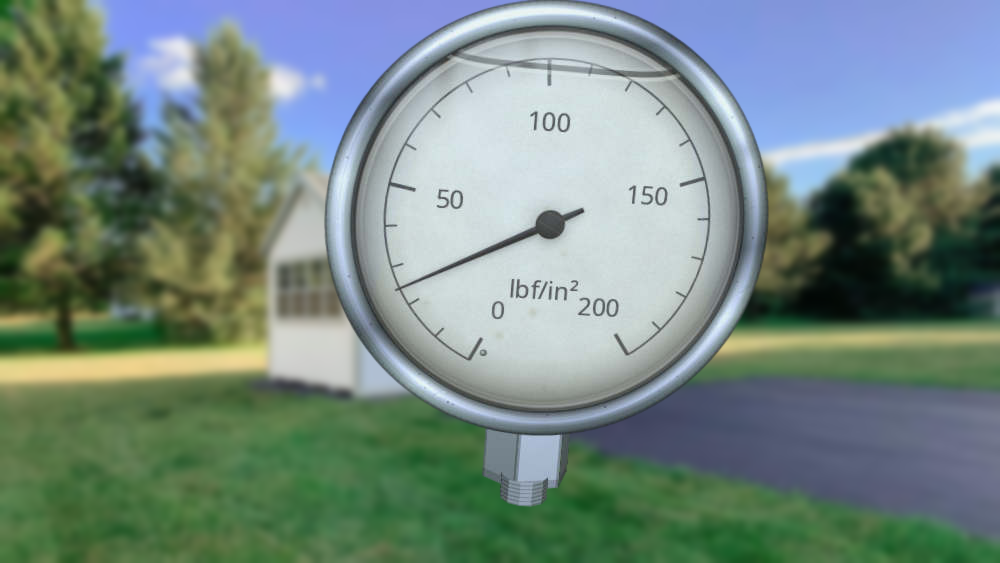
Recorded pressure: 25 (psi)
